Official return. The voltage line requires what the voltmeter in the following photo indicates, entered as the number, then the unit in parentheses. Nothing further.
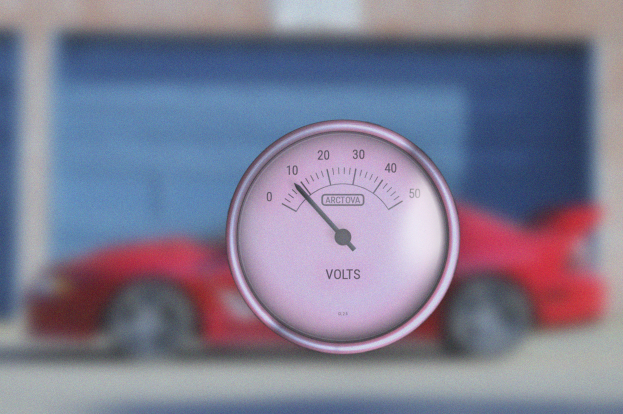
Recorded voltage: 8 (V)
